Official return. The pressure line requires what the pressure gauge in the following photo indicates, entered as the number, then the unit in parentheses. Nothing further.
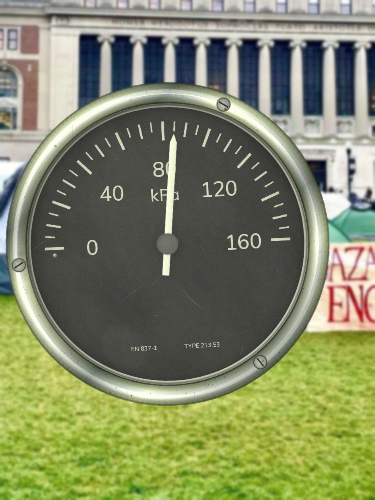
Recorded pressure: 85 (kPa)
